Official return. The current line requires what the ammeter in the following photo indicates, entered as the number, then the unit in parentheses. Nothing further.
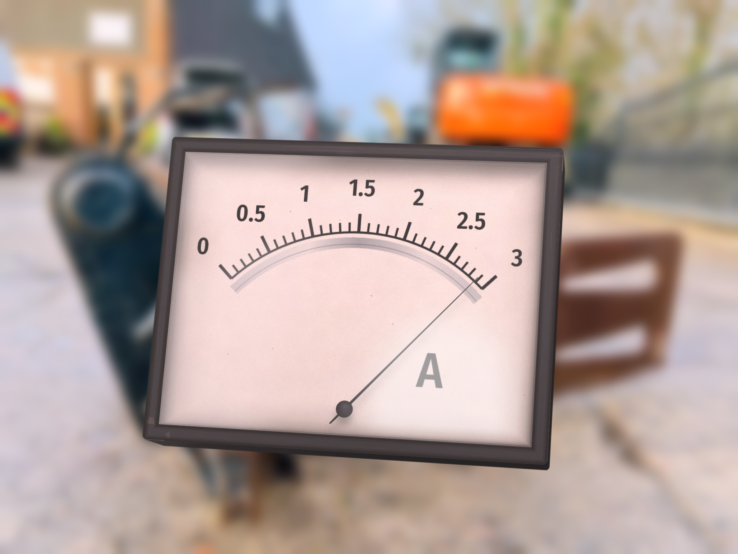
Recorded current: 2.9 (A)
